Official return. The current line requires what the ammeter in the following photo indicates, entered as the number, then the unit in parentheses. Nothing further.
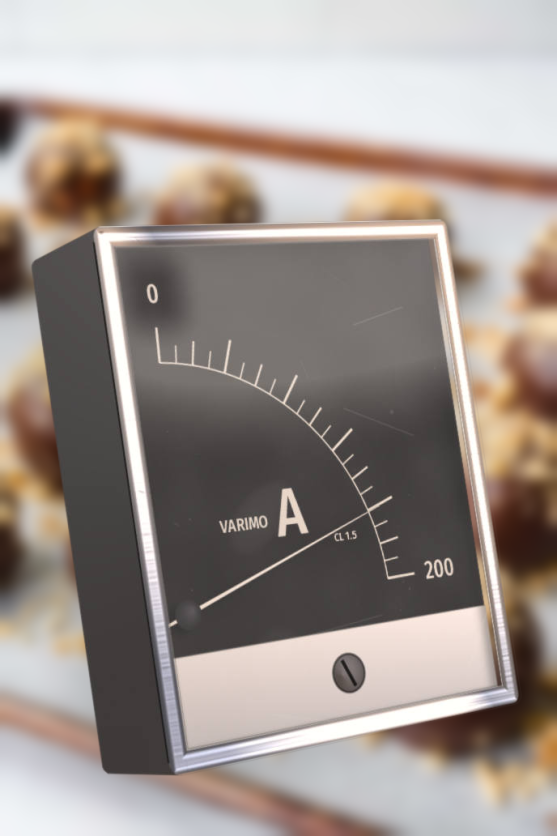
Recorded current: 160 (A)
